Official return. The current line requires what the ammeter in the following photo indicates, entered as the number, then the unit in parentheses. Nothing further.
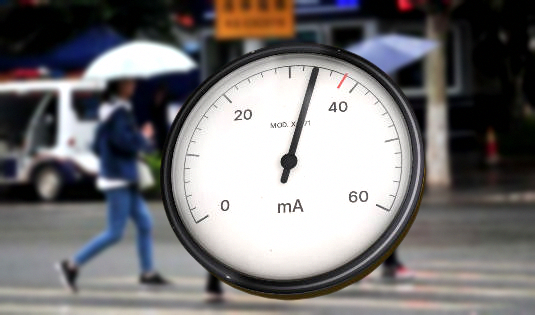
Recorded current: 34 (mA)
